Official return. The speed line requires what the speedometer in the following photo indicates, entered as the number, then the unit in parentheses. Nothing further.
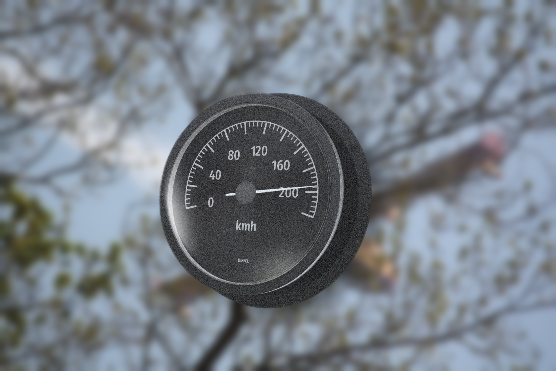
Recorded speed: 196 (km/h)
